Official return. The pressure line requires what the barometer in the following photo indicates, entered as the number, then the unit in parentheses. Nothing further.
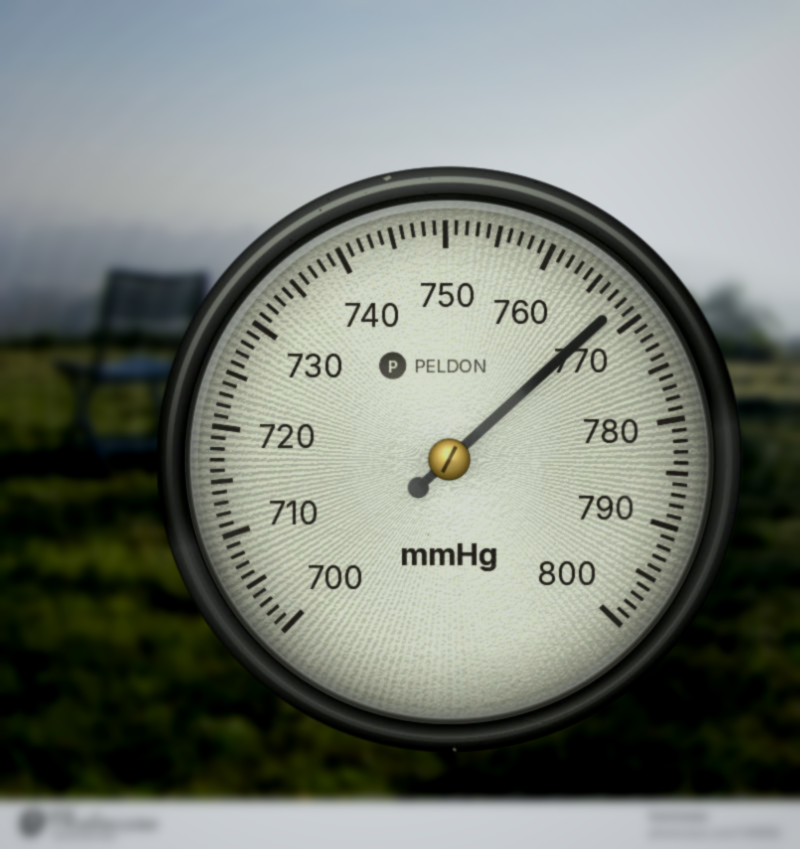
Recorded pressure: 768 (mmHg)
